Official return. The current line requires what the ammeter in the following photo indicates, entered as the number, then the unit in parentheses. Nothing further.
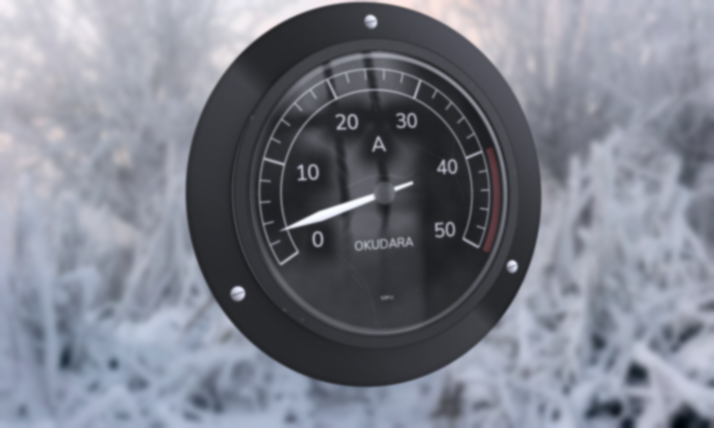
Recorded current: 3 (A)
